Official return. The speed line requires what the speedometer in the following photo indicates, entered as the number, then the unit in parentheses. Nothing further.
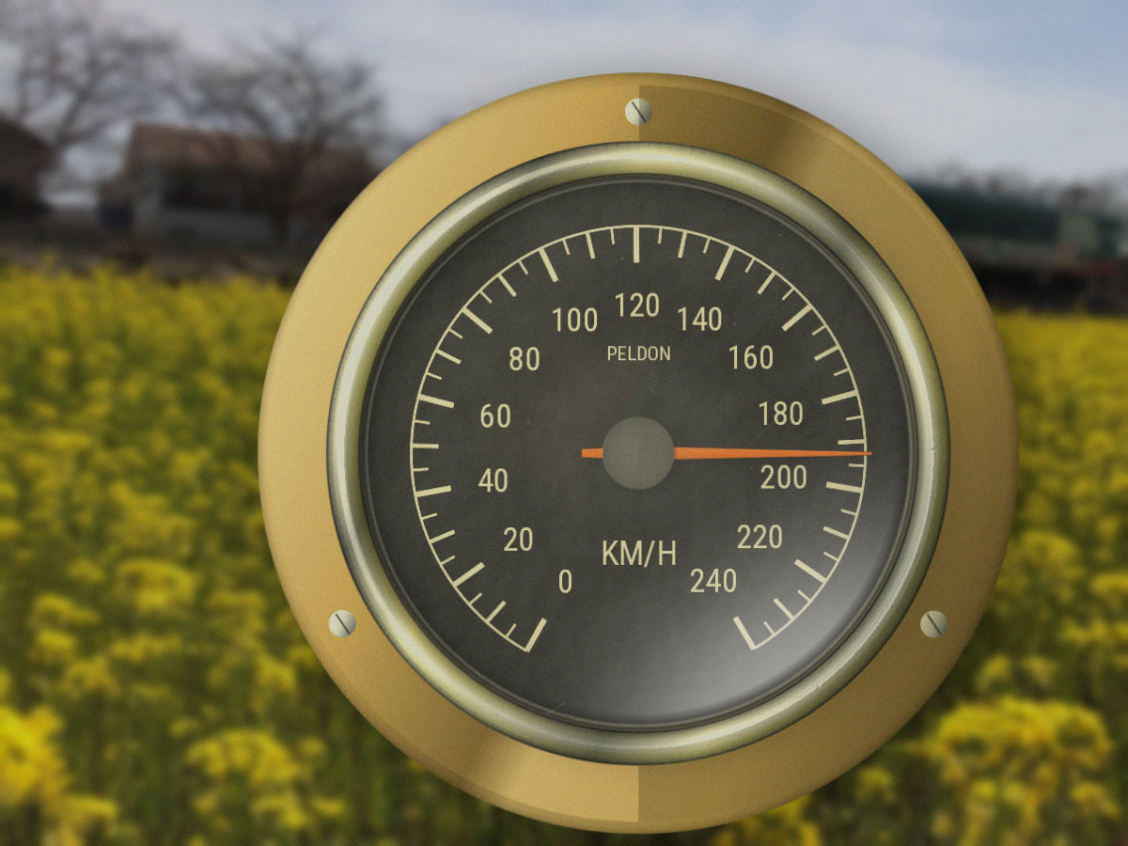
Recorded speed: 192.5 (km/h)
